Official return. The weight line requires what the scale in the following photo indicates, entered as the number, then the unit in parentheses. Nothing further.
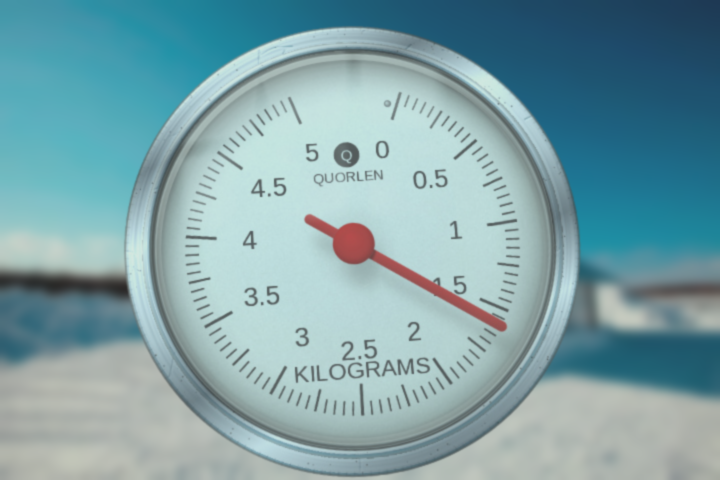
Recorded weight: 1.6 (kg)
